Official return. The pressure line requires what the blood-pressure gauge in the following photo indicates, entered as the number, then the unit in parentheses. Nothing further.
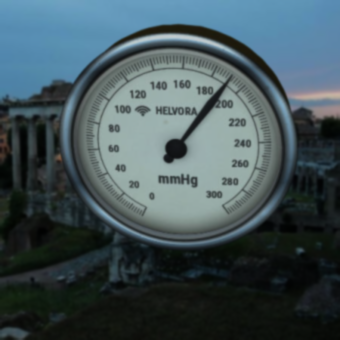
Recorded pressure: 190 (mmHg)
